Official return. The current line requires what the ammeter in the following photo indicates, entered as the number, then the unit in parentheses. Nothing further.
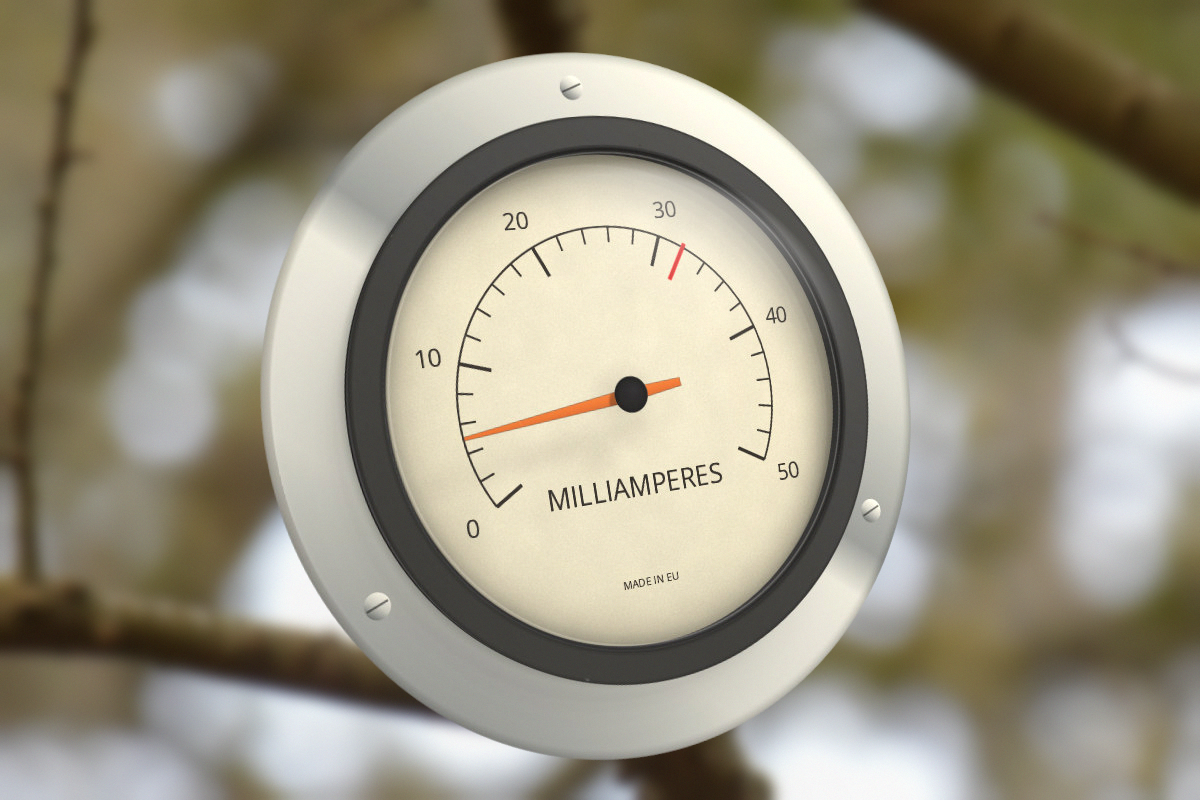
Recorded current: 5 (mA)
